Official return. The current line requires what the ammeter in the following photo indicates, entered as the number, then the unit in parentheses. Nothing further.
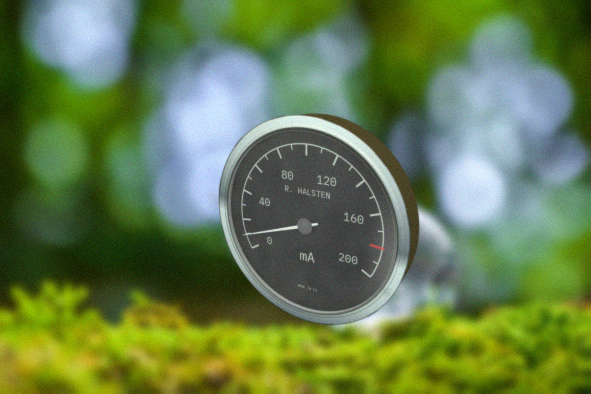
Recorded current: 10 (mA)
